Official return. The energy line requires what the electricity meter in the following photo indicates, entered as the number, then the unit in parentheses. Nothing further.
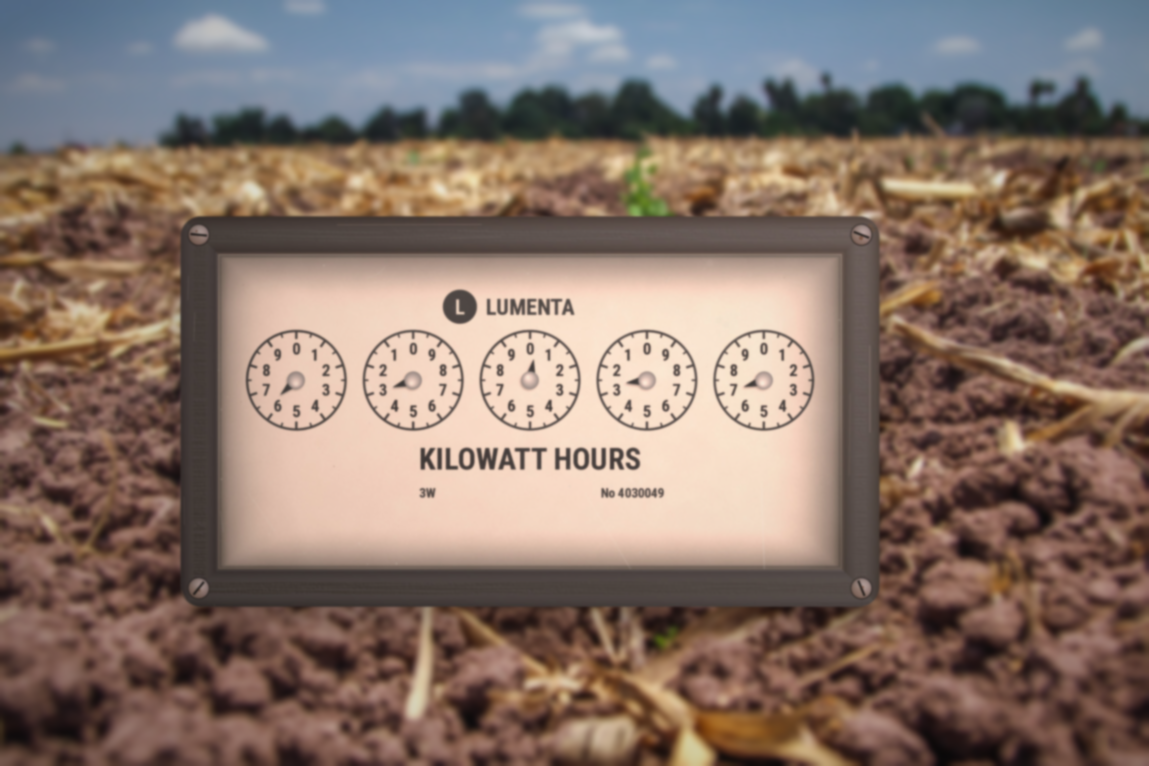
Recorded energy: 63027 (kWh)
